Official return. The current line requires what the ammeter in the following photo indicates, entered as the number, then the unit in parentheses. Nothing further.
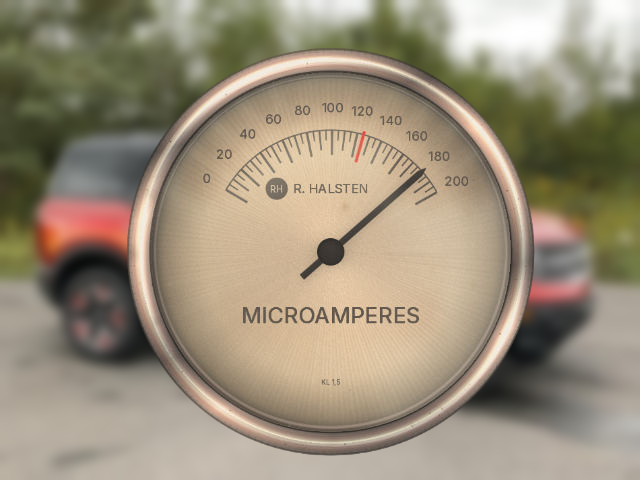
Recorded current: 180 (µA)
